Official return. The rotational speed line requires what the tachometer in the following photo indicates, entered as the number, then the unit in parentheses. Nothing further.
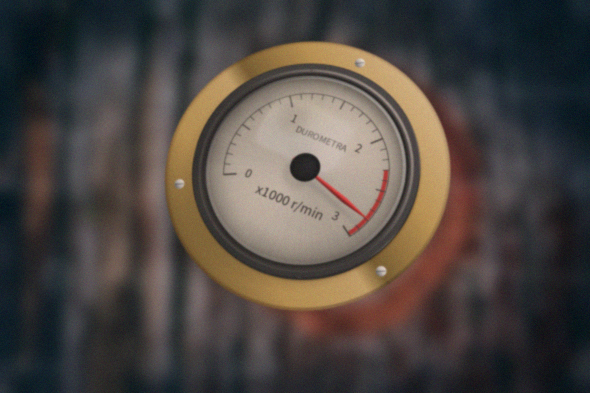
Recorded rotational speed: 2800 (rpm)
